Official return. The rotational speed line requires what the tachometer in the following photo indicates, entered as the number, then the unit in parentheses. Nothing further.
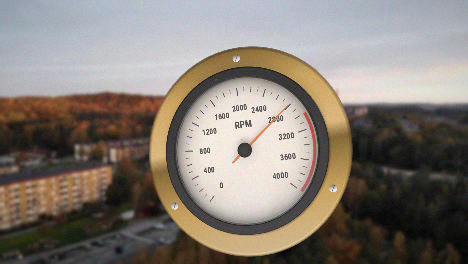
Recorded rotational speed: 2800 (rpm)
